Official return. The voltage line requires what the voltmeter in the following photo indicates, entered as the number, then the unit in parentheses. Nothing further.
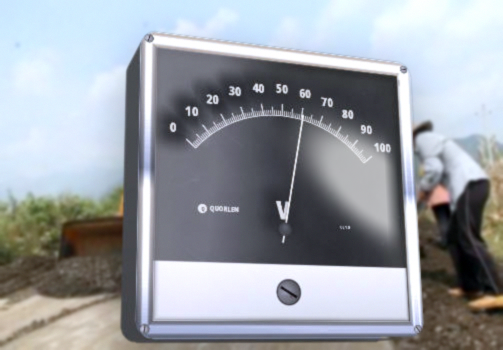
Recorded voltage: 60 (V)
